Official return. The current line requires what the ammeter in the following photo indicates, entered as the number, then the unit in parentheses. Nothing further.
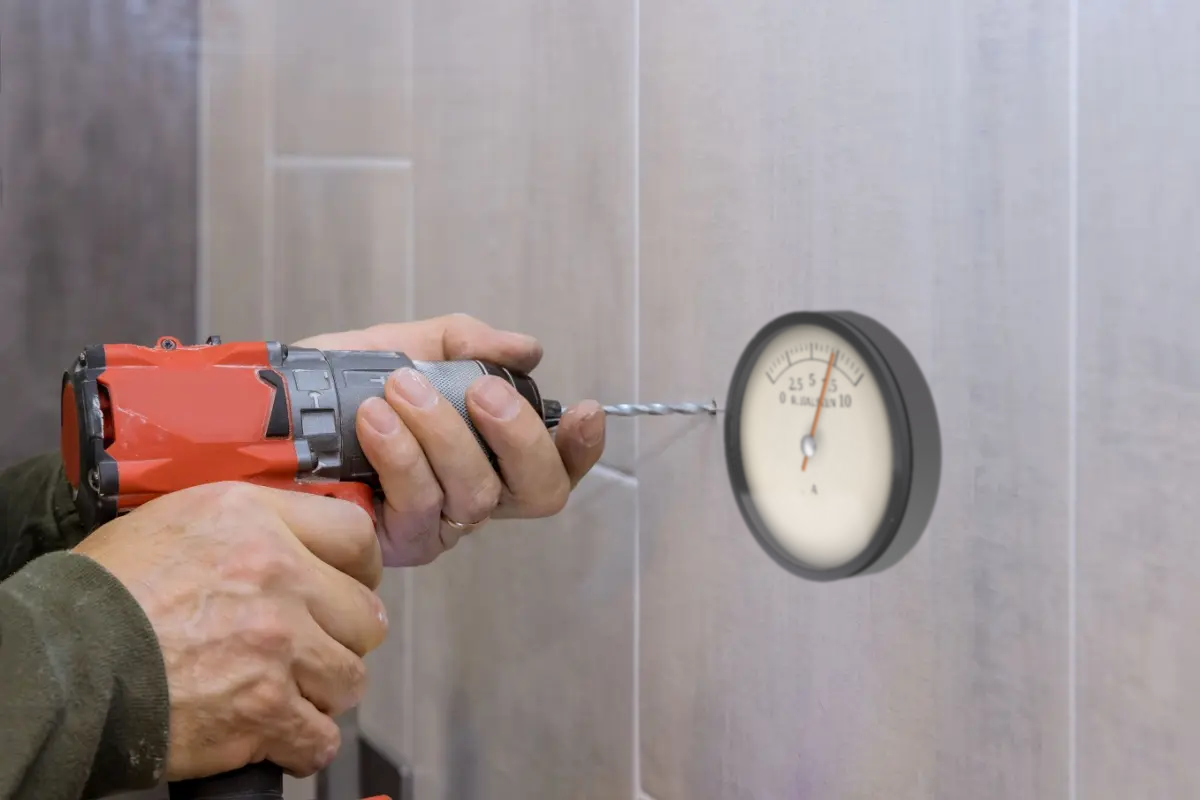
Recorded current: 7.5 (A)
